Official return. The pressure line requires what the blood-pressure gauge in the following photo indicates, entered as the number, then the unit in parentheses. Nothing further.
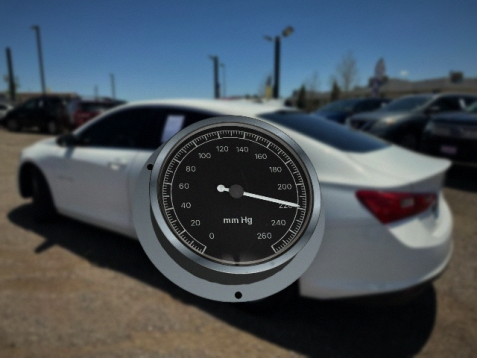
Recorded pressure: 220 (mmHg)
